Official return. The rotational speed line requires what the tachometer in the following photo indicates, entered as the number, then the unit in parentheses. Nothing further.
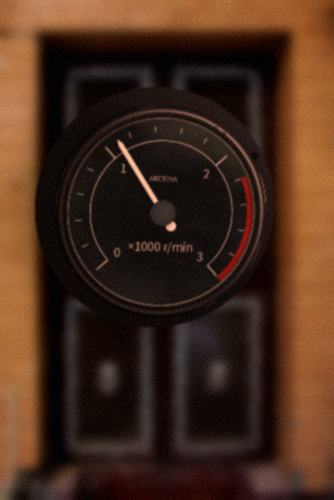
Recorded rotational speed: 1100 (rpm)
